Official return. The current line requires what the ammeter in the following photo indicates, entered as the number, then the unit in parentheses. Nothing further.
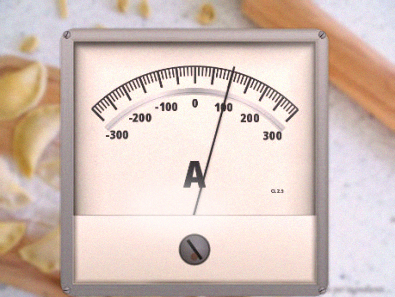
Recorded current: 100 (A)
